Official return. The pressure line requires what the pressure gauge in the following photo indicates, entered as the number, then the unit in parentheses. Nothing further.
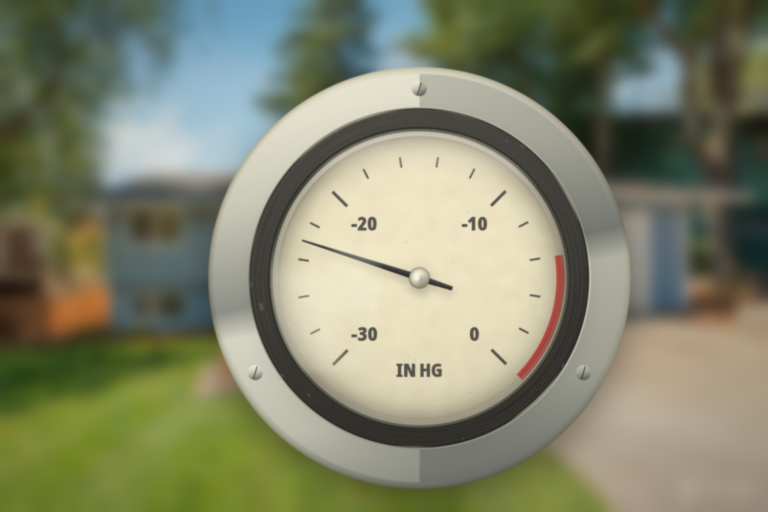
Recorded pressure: -23 (inHg)
